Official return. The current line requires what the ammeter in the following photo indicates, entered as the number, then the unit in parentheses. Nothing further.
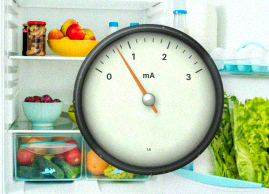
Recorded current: 0.7 (mA)
